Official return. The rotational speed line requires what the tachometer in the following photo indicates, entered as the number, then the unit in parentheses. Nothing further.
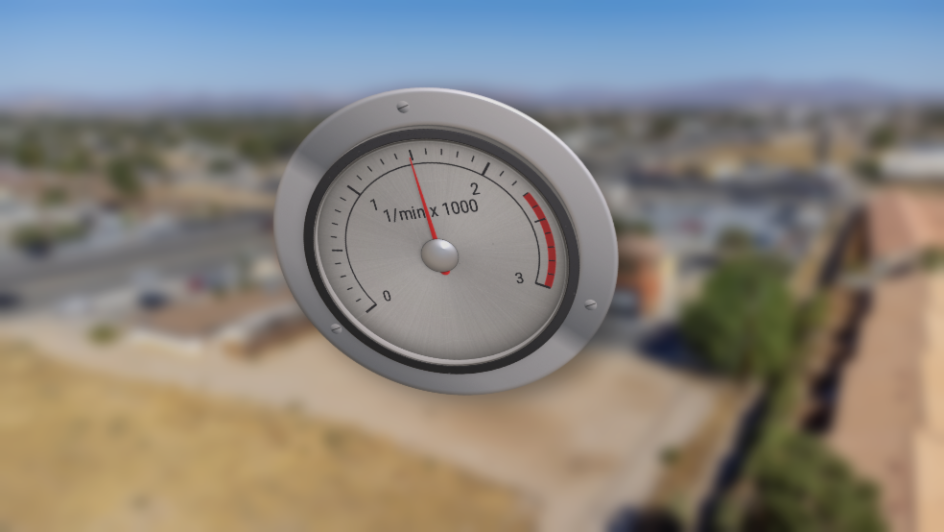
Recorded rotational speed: 1500 (rpm)
